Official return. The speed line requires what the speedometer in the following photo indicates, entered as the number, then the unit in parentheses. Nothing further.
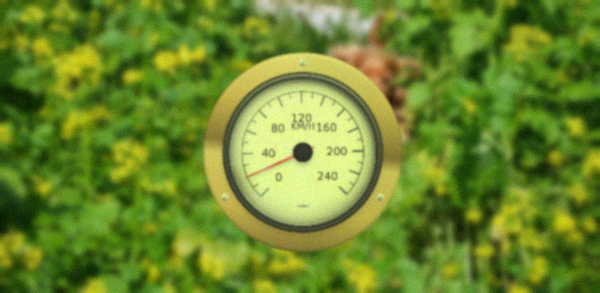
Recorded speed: 20 (km/h)
